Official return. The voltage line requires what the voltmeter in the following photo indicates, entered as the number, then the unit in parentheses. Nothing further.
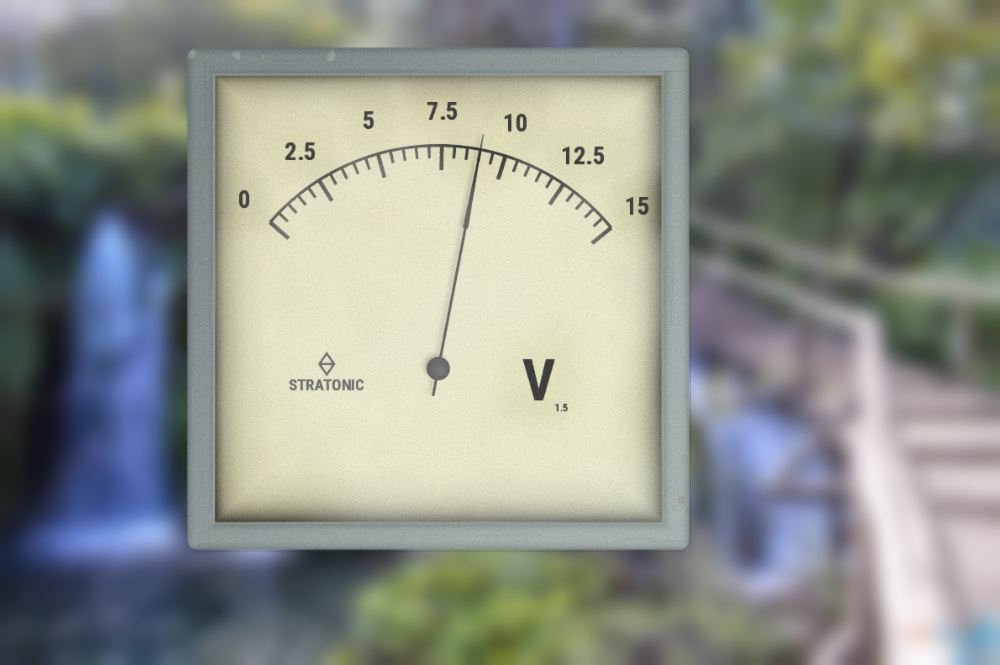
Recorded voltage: 9 (V)
